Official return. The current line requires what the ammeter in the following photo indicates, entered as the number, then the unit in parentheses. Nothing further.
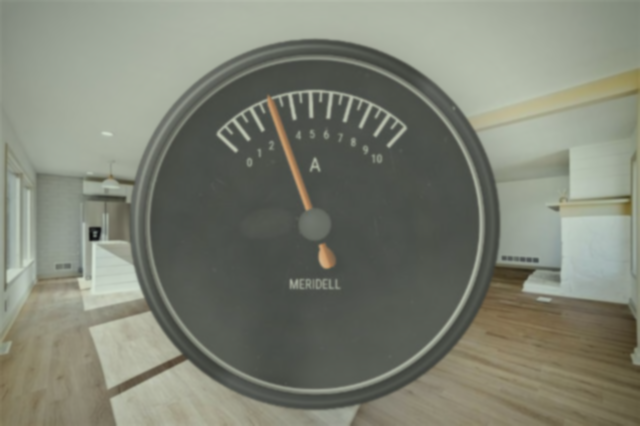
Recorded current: 3 (A)
